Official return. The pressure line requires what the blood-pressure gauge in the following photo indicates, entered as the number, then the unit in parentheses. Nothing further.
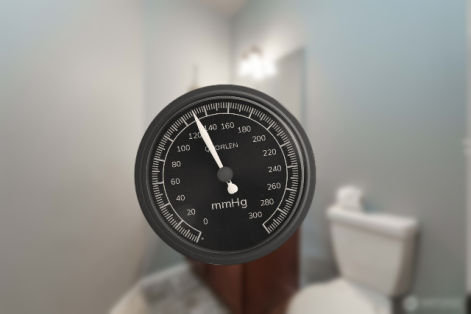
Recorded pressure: 130 (mmHg)
